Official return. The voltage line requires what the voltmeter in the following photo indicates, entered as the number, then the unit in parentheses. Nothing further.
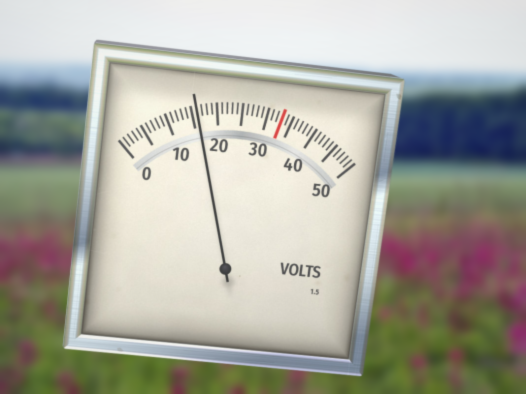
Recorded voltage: 16 (V)
